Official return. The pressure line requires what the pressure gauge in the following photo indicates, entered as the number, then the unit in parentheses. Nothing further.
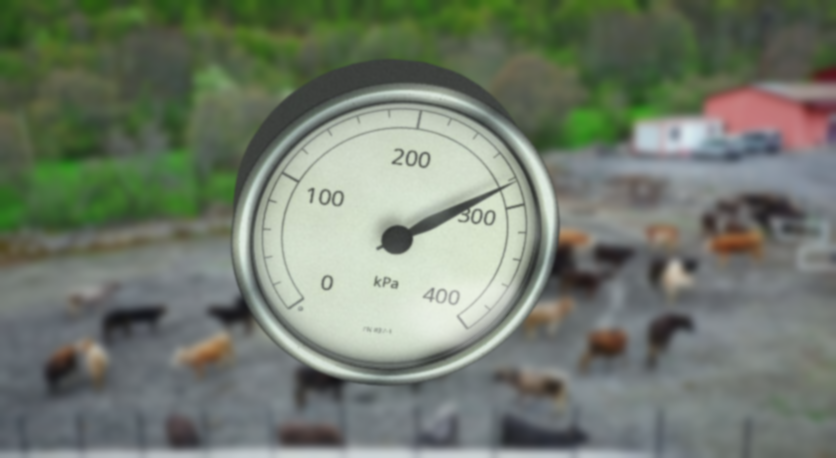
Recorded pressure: 280 (kPa)
